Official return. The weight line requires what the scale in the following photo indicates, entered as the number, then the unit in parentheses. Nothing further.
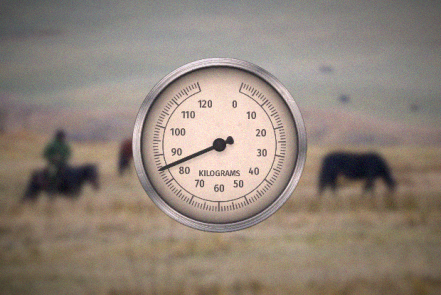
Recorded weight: 85 (kg)
